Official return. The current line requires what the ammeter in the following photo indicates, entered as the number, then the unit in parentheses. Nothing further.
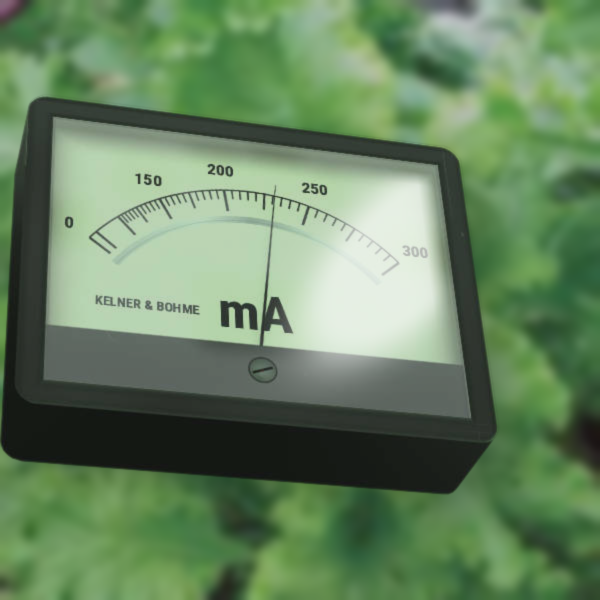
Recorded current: 230 (mA)
